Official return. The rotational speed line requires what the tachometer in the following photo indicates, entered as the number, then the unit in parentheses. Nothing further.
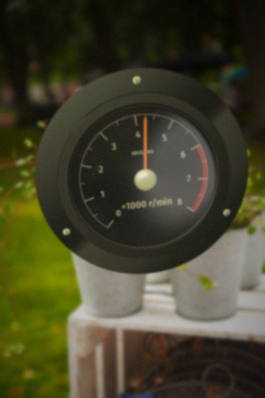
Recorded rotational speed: 4250 (rpm)
